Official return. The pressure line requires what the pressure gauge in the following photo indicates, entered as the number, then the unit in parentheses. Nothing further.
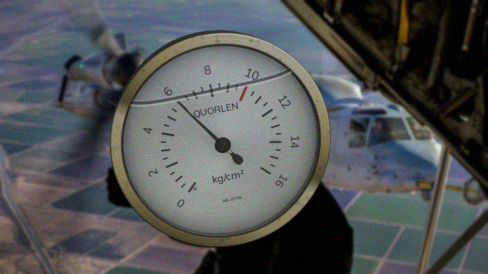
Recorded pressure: 6 (kg/cm²)
